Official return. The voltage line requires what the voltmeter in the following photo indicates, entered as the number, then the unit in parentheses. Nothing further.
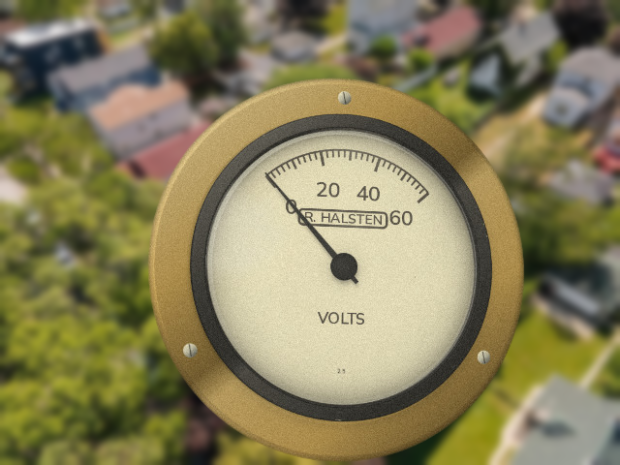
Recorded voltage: 0 (V)
